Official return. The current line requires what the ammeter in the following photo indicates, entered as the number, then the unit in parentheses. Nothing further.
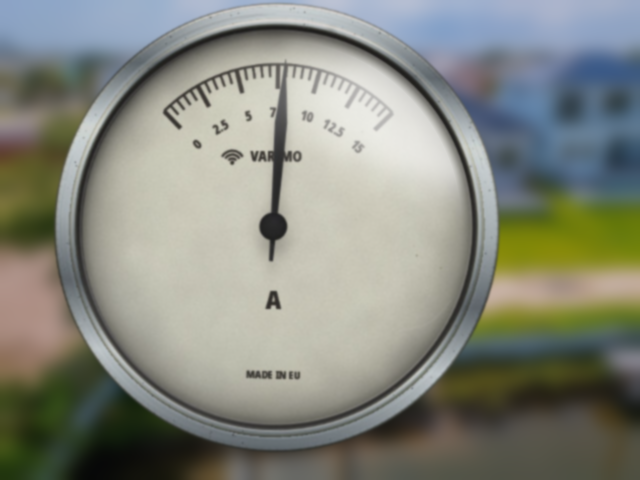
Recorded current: 8 (A)
